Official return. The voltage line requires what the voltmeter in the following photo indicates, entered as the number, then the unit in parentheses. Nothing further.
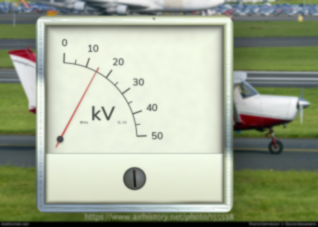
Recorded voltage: 15 (kV)
